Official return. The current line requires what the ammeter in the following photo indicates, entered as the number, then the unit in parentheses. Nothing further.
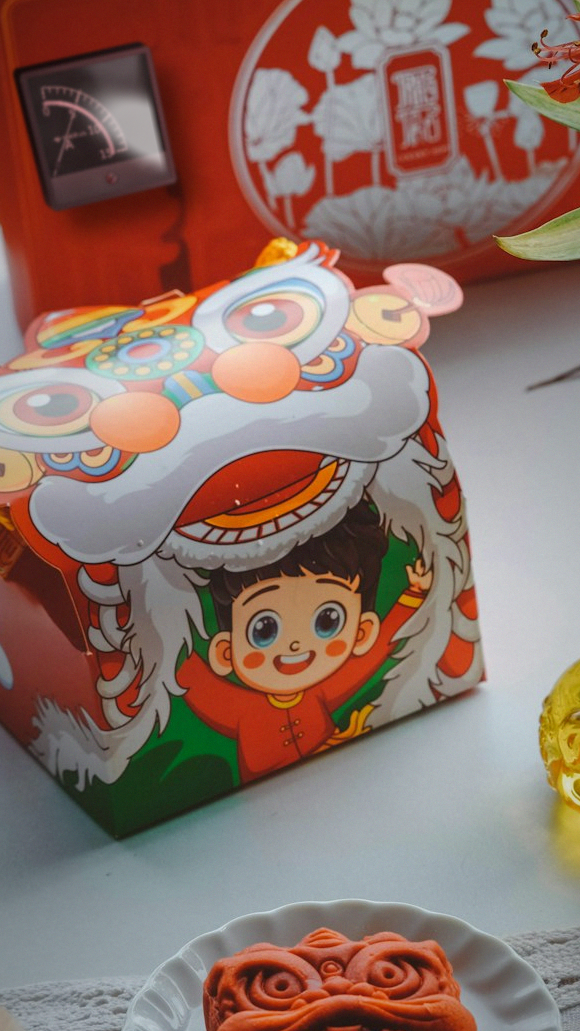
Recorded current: 5 (A)
